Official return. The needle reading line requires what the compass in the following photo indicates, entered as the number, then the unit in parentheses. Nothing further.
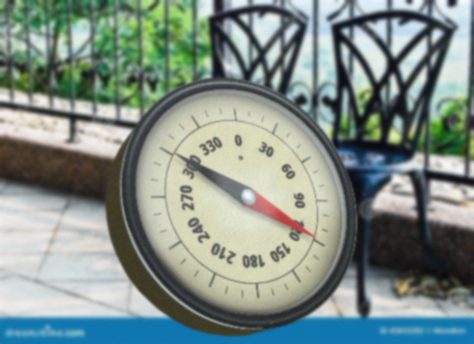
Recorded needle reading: 120 (°)
